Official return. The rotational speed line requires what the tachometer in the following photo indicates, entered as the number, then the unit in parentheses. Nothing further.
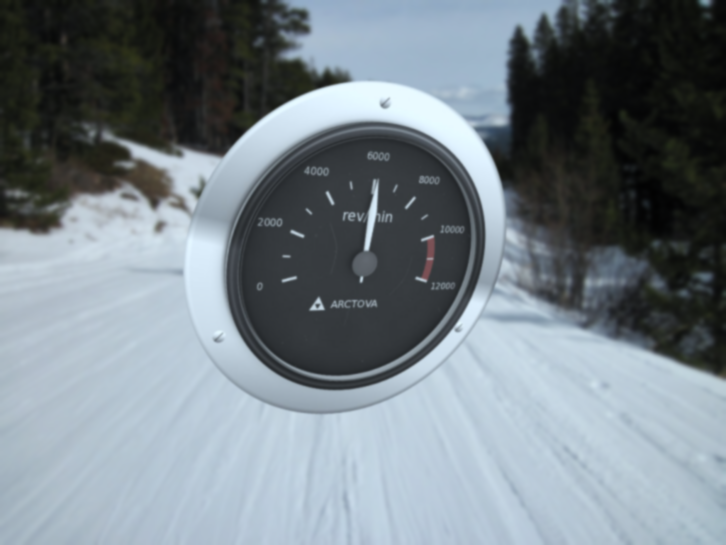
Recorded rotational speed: 6000 (rpm)
